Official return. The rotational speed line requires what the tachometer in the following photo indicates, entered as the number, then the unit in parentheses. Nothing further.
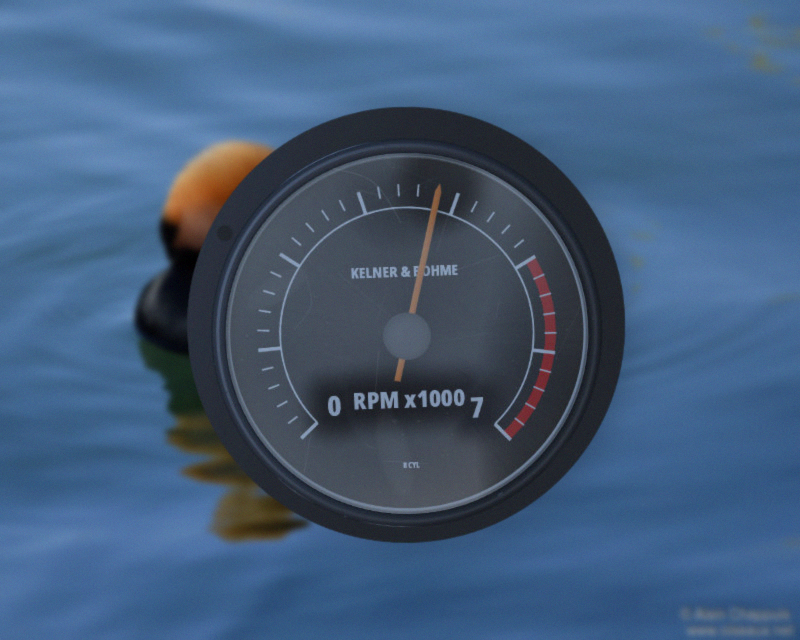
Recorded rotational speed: 3800 (rpm)
